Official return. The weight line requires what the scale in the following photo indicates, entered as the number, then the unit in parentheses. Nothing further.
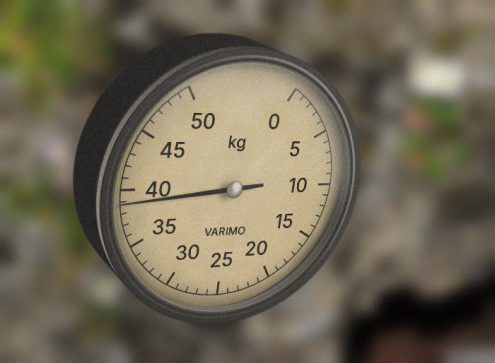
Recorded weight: 39 (kg)
